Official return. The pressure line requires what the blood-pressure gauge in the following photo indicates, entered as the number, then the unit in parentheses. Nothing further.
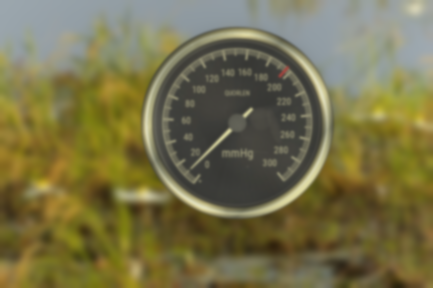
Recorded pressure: 10 (mmHg)
